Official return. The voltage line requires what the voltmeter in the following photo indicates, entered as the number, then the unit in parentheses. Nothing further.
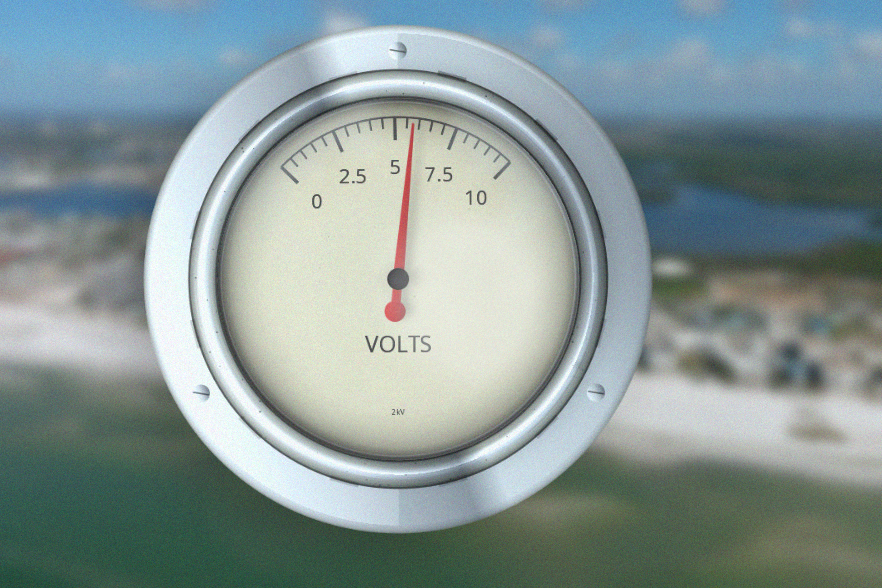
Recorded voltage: 5.75 (V)
